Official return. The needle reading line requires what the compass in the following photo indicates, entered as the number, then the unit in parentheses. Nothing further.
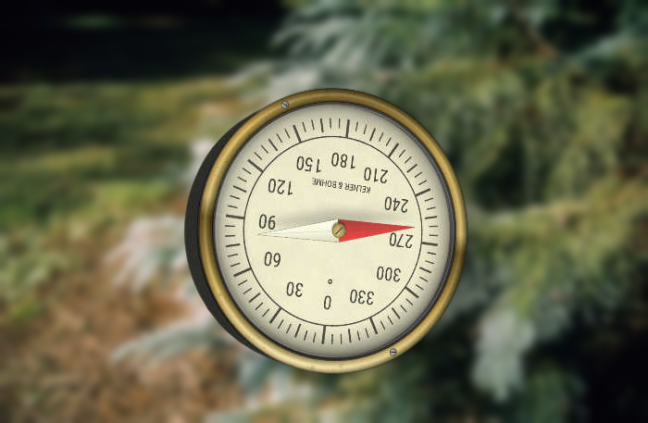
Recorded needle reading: 260 (°)
